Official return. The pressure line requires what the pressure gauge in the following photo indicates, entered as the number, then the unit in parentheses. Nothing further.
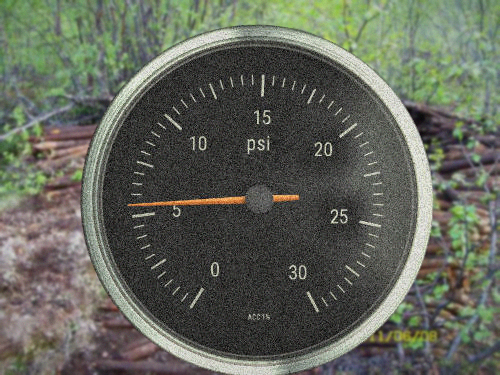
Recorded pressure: 5.5 (psi)
